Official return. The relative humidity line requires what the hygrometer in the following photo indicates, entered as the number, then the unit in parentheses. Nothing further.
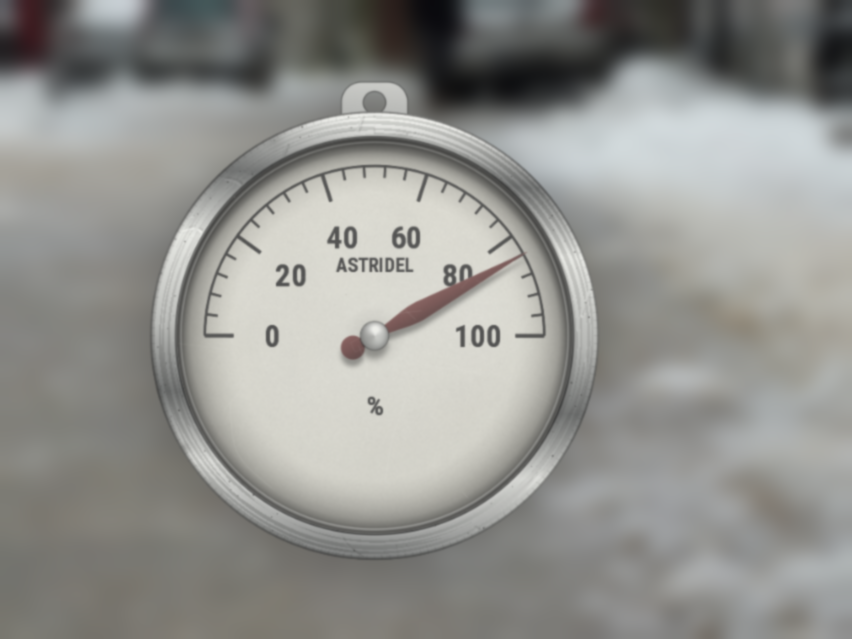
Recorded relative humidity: 84 (%)
